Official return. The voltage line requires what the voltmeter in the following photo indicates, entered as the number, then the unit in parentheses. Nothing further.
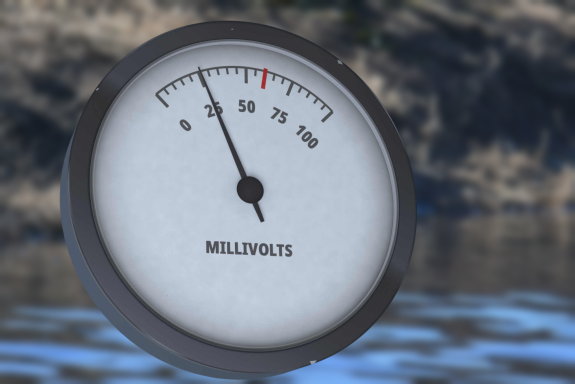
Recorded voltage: 25 (mV)
